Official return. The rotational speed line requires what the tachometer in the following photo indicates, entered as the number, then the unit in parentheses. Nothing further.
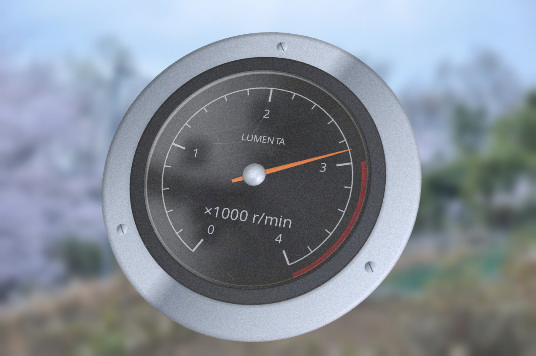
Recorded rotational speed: 2900 (rpm)
